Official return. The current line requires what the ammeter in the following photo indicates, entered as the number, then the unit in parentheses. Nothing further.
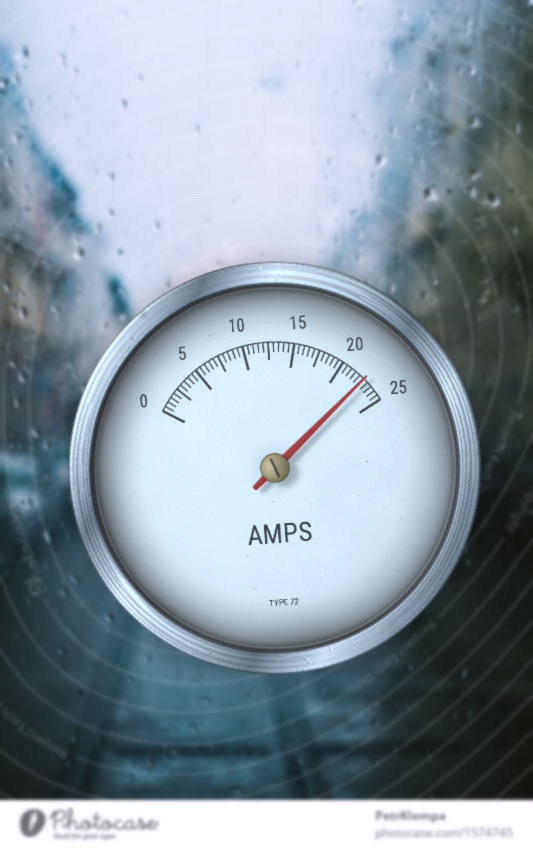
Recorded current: 22.5 (A)
